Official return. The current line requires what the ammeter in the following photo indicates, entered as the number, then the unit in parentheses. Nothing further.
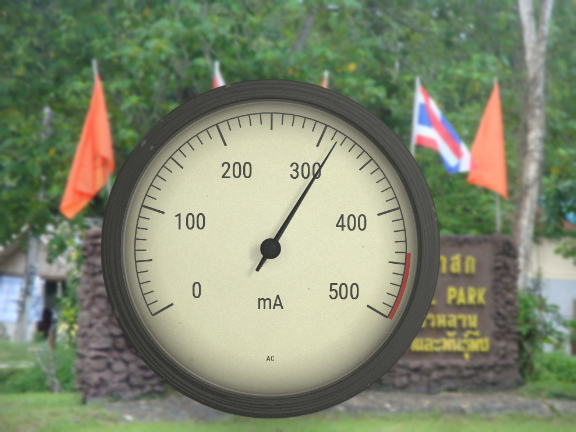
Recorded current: 315 (mA)
